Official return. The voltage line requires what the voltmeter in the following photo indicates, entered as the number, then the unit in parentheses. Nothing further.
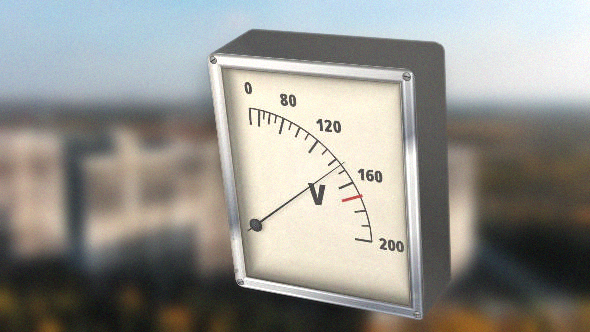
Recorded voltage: 145 (V)
